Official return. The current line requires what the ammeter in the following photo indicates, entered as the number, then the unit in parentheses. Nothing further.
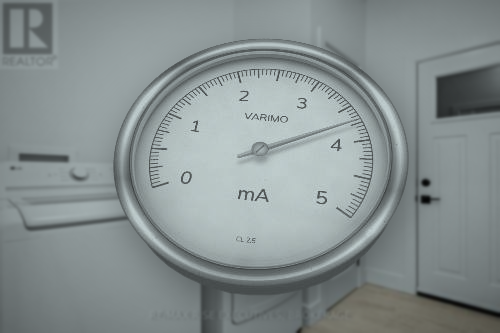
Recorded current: 3.75 (mA)
